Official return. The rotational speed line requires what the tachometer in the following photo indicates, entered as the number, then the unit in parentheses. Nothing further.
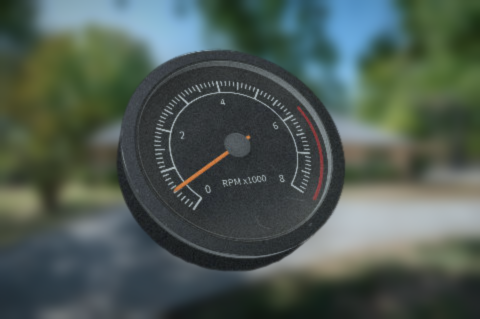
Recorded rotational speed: 500 (rpm)
